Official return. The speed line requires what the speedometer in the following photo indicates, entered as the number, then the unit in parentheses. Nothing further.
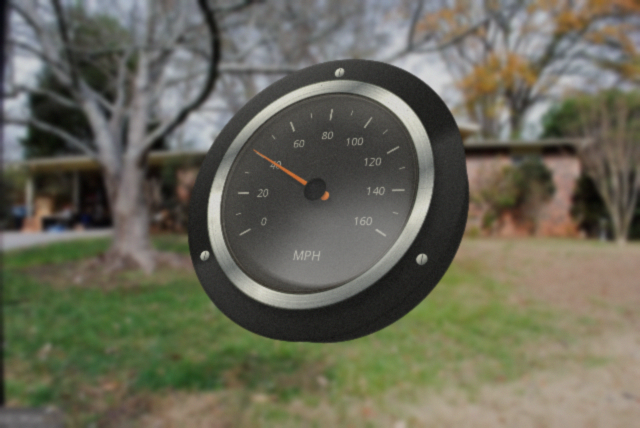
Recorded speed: 40 (mph)
